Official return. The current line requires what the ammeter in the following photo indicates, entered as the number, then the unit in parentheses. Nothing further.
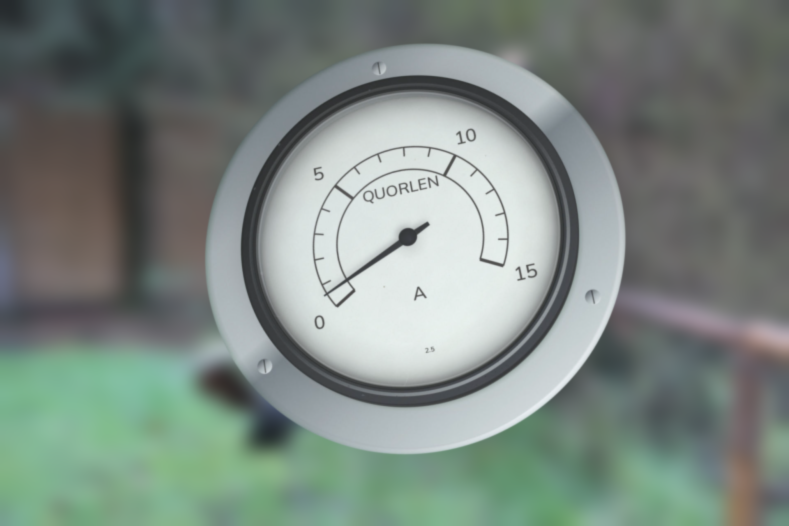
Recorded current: 0.5 (A)
